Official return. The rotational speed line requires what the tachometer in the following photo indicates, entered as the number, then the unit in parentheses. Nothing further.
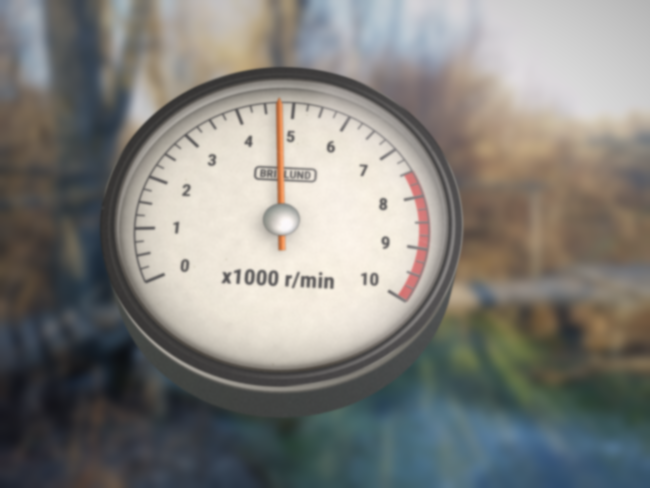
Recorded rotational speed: 4750 (rpm)
